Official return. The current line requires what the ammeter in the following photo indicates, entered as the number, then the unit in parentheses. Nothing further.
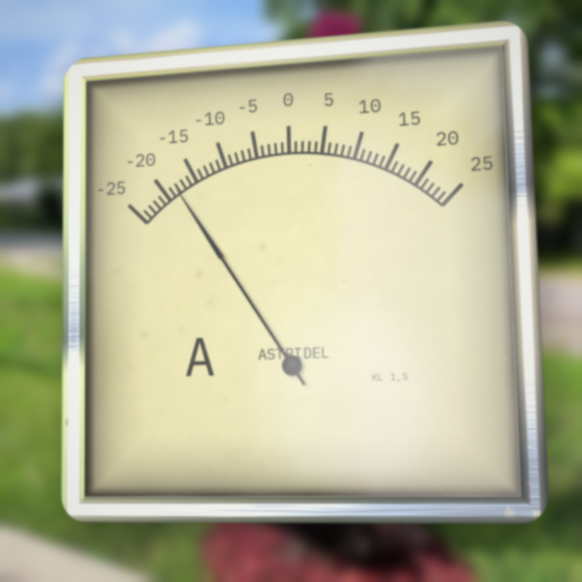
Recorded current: -18 (A)
